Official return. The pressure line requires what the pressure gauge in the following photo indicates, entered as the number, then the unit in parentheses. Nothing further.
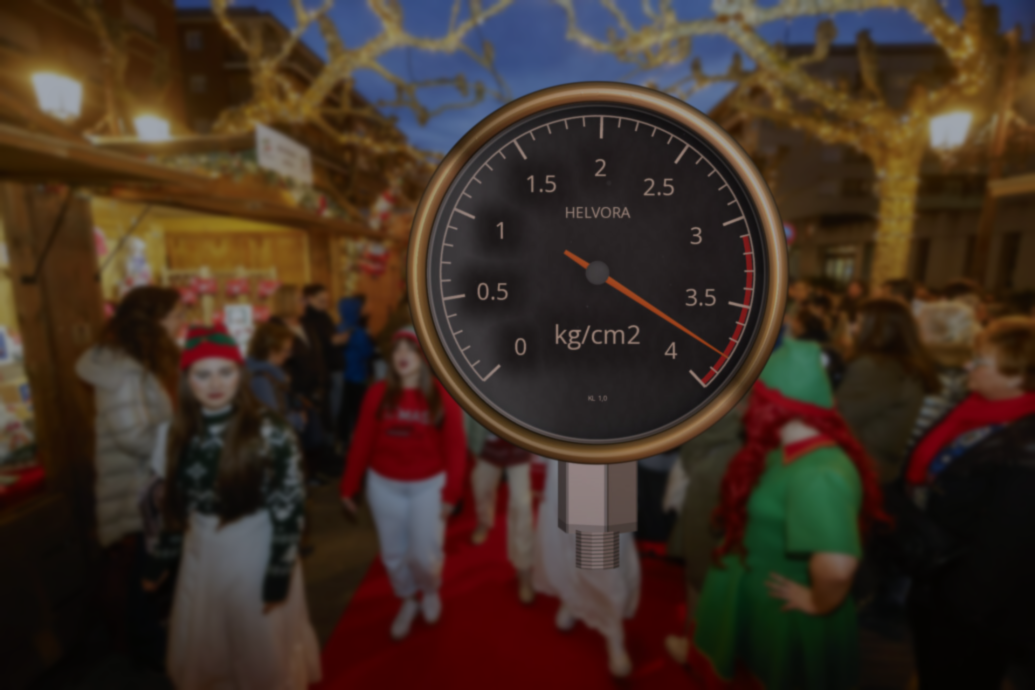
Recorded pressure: 3.8 (kg/cm²)
